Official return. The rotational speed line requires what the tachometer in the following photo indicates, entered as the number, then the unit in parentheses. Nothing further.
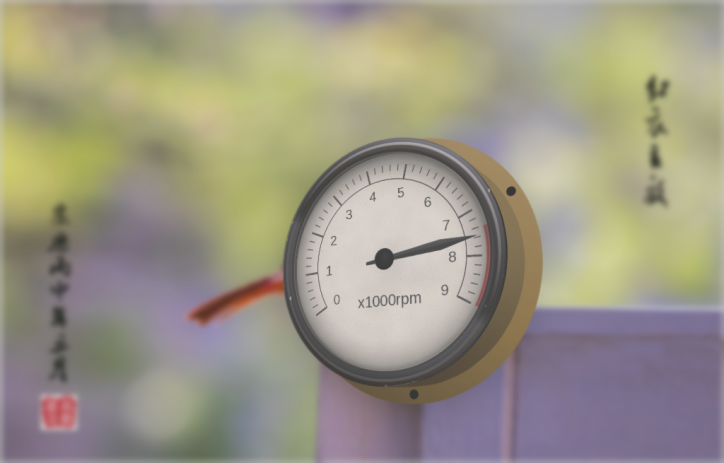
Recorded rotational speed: 7600 (rpm)
